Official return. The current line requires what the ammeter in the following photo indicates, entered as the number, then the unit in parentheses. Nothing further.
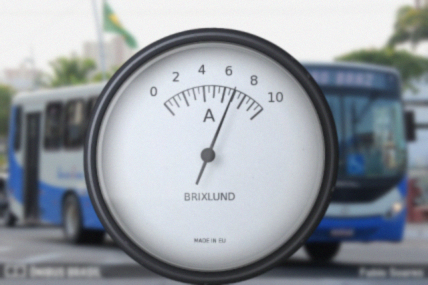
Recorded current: 7 (A)
